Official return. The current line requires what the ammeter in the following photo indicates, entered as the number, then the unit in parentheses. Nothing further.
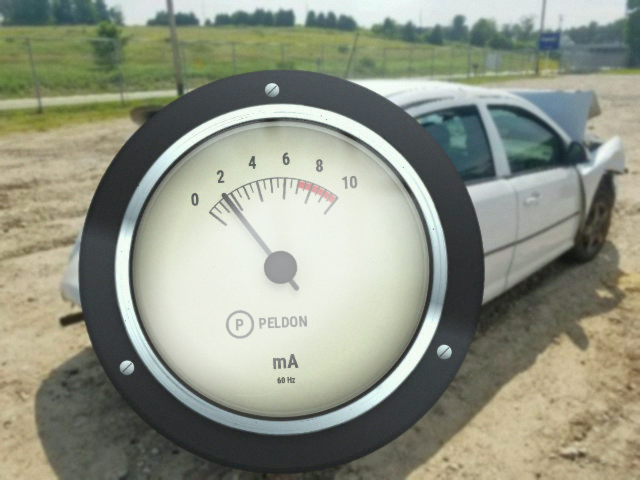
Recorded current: 1.5 (mA)
